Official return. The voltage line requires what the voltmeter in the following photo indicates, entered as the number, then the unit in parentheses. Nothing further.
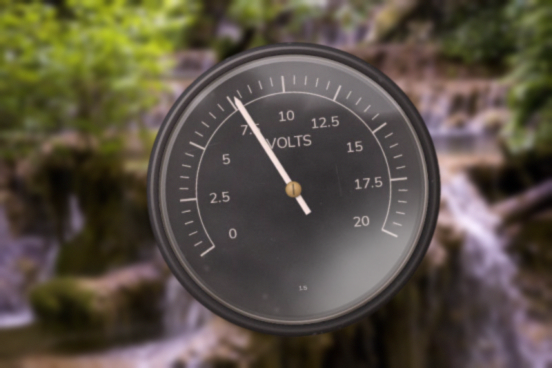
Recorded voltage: 7.75 (V)
